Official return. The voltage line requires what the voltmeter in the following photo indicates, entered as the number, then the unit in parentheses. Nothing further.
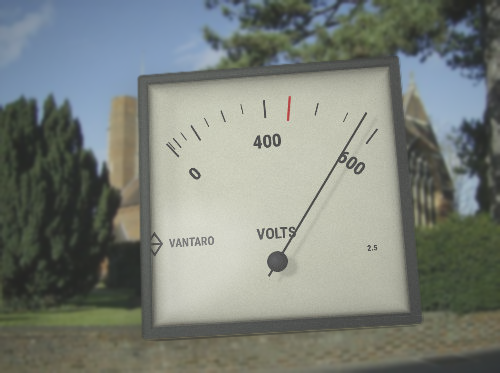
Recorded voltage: 575 (V)
